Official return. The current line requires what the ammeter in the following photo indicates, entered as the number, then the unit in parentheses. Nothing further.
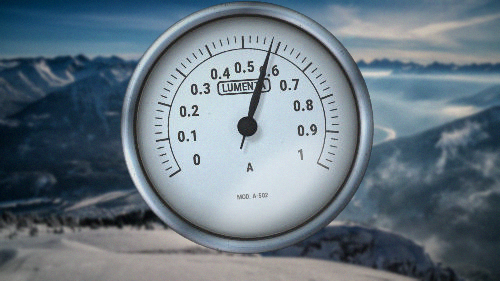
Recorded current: 0.58 (A)
